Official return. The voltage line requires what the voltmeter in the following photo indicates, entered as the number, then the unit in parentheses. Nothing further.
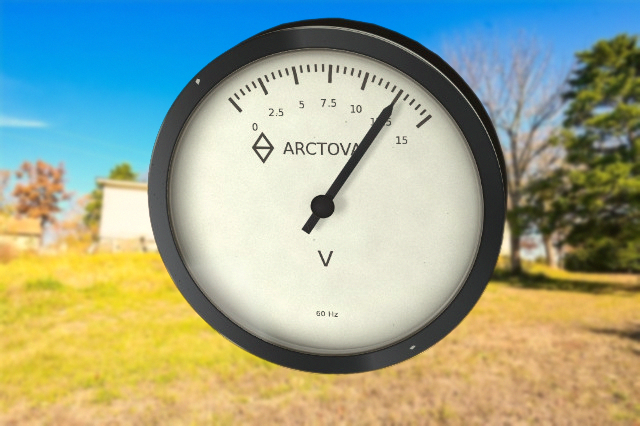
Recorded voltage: 12.5 (V)
